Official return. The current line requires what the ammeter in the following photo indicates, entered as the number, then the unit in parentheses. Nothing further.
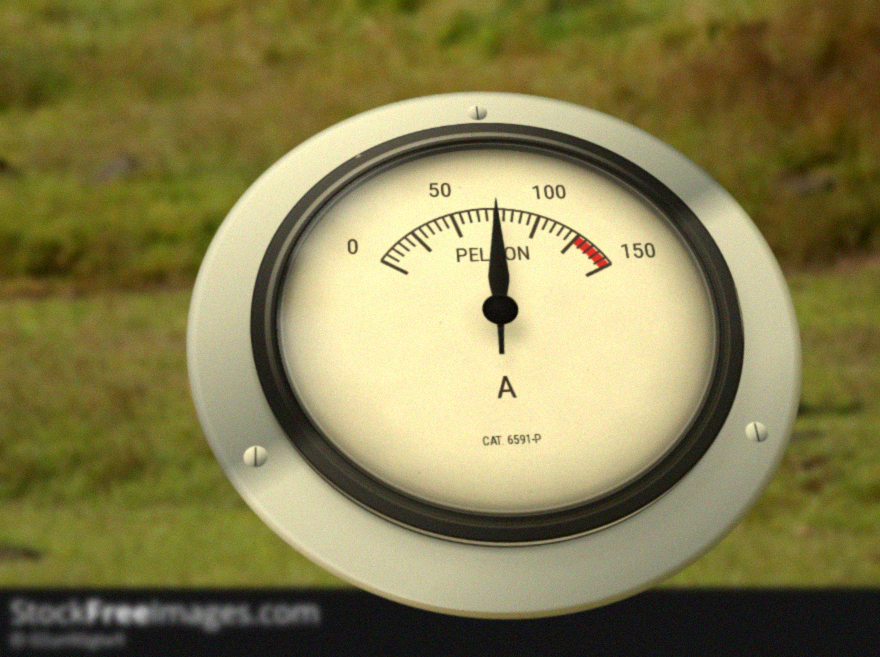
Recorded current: 75 (A)
